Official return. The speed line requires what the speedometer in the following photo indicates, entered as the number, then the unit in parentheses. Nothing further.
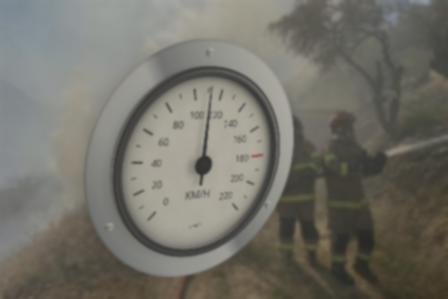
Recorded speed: 110 (km/h)
